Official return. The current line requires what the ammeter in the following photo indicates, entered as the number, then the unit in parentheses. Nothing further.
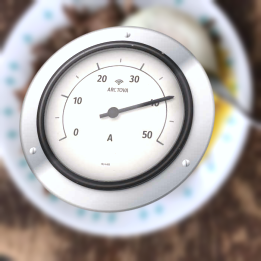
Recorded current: 40 (A)
